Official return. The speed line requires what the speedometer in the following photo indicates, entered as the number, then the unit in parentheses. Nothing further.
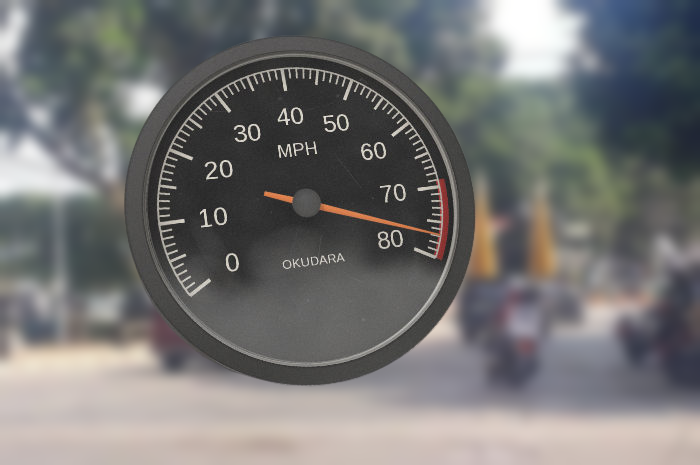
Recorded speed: 77 (mph)
